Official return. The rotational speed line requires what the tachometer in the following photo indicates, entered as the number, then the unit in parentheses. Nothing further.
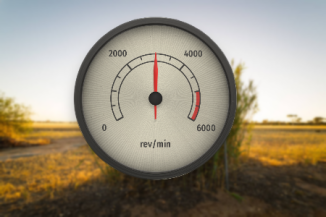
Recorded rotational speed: 3000 (rpm)
